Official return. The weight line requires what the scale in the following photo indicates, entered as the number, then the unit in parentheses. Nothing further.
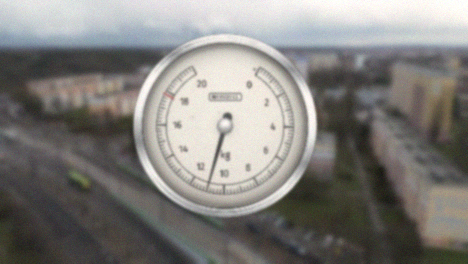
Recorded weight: 11 (kg)
